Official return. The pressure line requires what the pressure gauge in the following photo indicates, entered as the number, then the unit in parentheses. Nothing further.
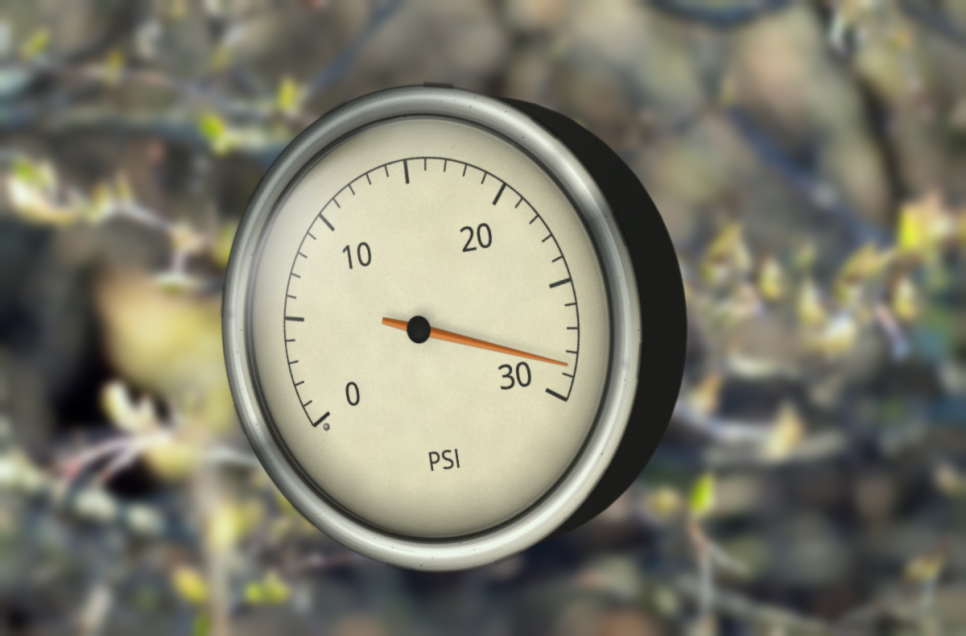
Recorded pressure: 28.5 (psi)
